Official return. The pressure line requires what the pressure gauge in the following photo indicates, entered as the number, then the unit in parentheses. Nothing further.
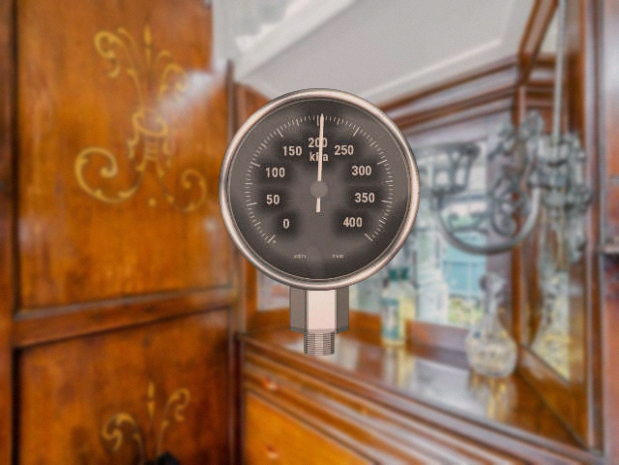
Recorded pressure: 205 (kPa)
